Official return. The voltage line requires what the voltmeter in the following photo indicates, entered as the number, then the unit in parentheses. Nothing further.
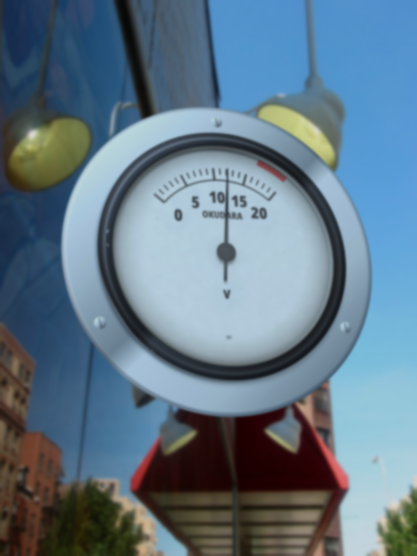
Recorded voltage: 12 (V)
